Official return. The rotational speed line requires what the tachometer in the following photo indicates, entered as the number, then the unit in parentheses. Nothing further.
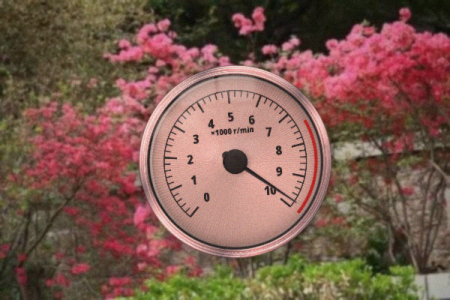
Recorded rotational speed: 9800 (rpm)
